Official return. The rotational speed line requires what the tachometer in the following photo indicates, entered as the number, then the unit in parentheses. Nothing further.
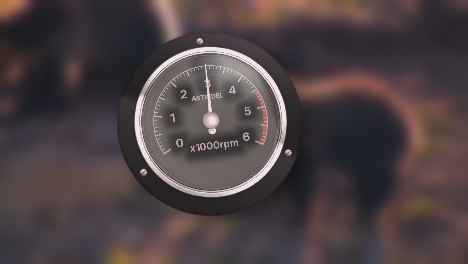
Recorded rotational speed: 3000 (rpm)
